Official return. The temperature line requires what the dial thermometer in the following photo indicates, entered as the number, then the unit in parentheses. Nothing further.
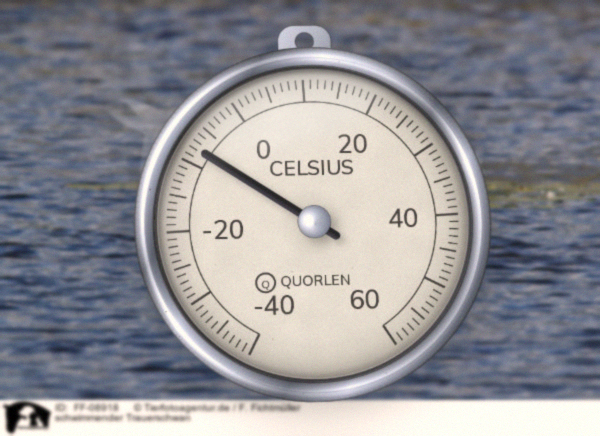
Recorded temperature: -8 (°C)
